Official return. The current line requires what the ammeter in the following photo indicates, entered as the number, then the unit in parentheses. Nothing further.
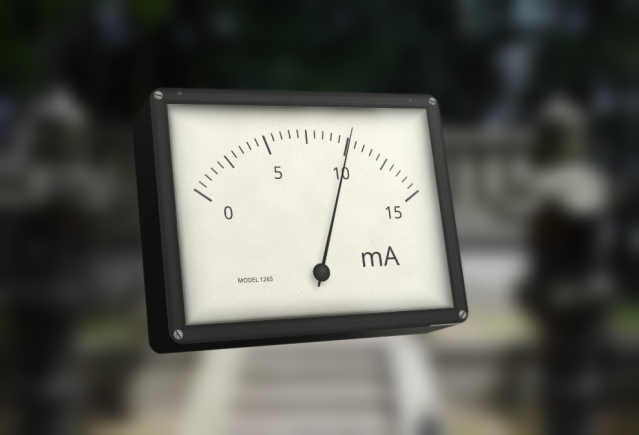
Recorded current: 10 (mA)
